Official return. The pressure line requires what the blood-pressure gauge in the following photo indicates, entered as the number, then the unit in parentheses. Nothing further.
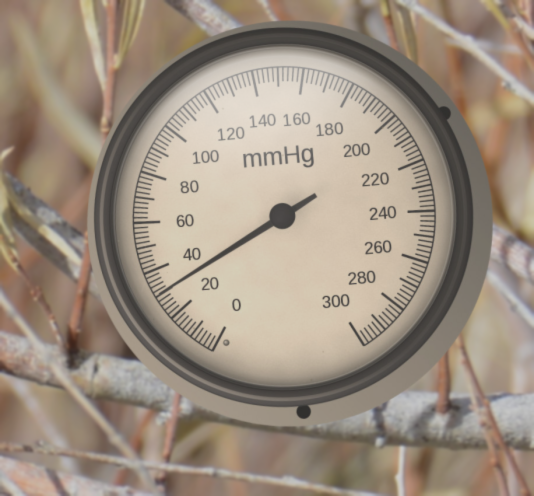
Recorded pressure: 30 (mmHg)
